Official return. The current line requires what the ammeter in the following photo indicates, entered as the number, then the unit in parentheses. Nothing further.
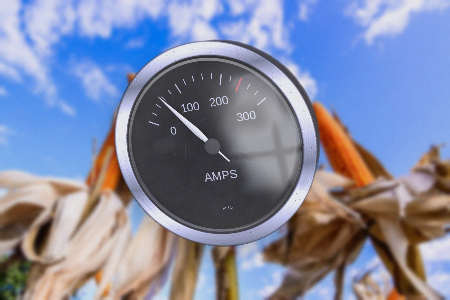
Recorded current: 60 (A)
